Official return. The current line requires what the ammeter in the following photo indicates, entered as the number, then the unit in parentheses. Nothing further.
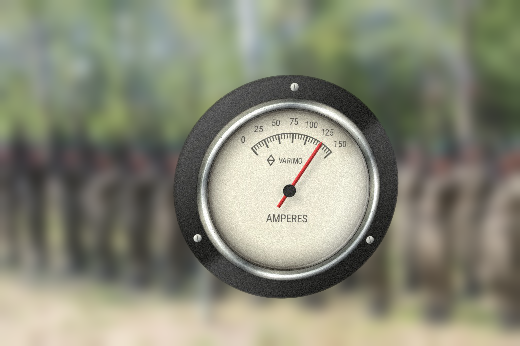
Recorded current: 125 (A)
